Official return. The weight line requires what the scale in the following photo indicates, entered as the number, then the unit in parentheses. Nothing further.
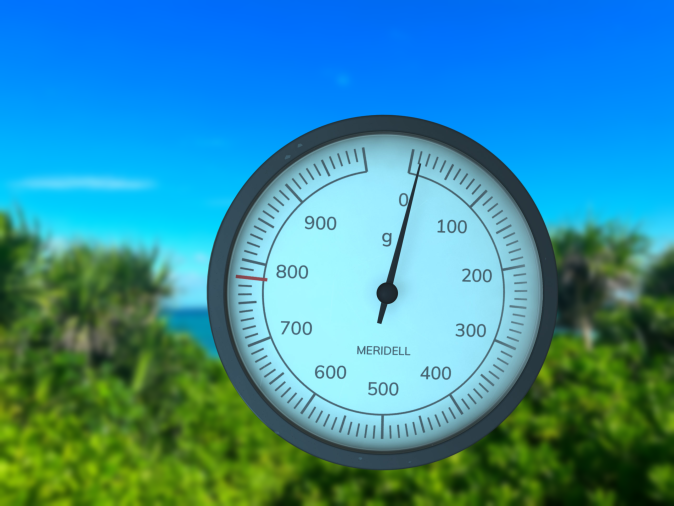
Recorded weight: 10 (g)
